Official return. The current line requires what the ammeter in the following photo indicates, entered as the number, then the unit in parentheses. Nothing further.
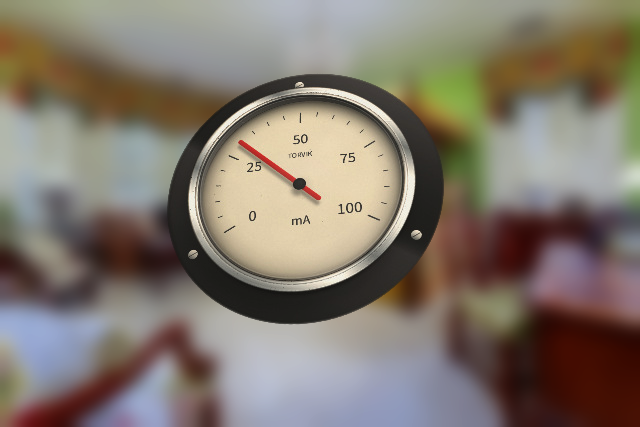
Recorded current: 30 (mA)
